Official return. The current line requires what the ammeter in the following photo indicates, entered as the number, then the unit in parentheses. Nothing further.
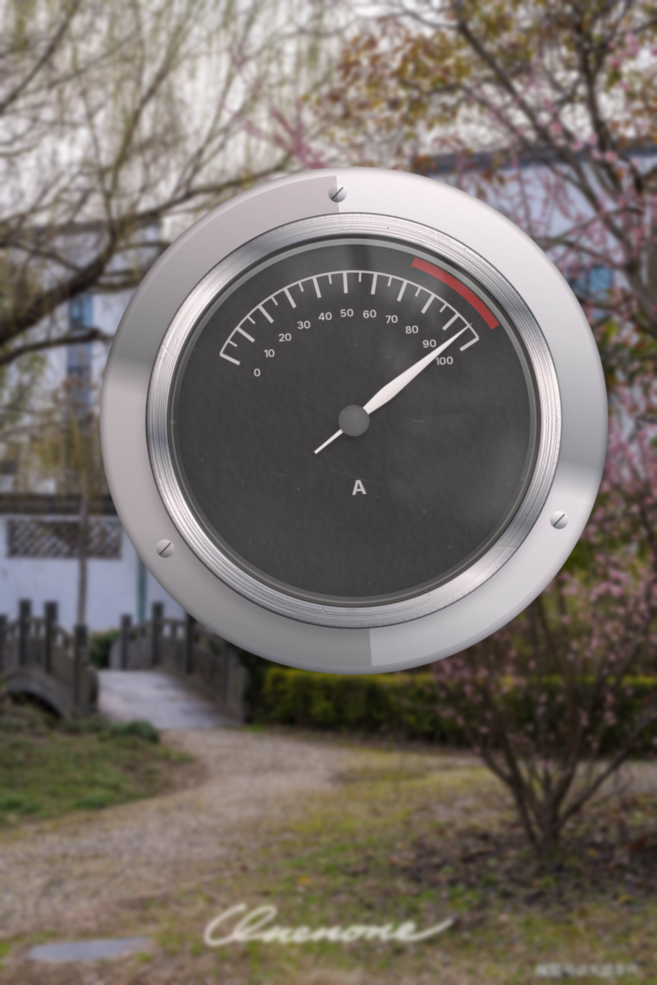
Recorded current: 95 (A)
